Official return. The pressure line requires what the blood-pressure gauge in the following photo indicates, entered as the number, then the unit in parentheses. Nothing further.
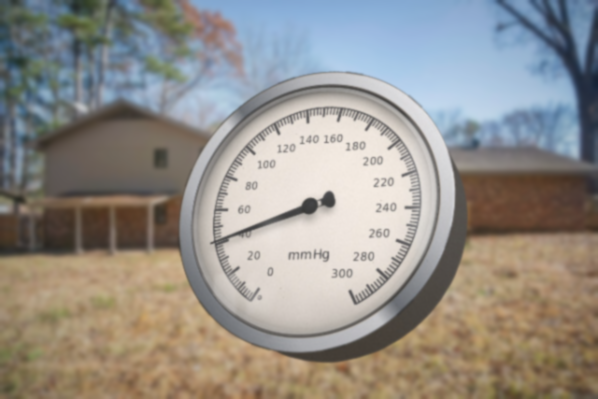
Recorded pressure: 40 (mmHg)
